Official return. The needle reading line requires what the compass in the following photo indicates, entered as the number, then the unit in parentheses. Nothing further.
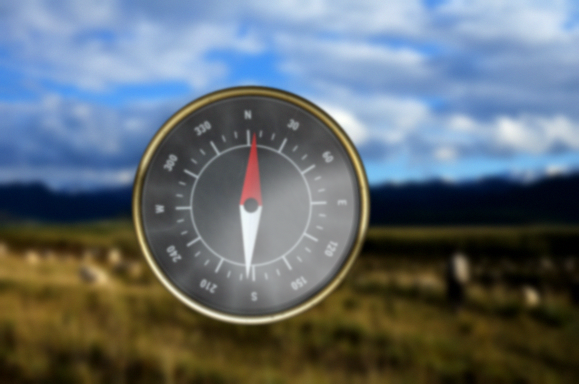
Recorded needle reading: 5 (°)
